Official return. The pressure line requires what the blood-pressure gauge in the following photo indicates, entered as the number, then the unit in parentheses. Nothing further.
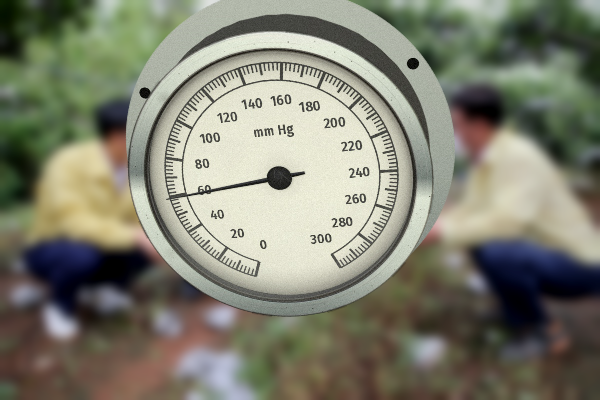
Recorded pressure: 60 (mmHg)
